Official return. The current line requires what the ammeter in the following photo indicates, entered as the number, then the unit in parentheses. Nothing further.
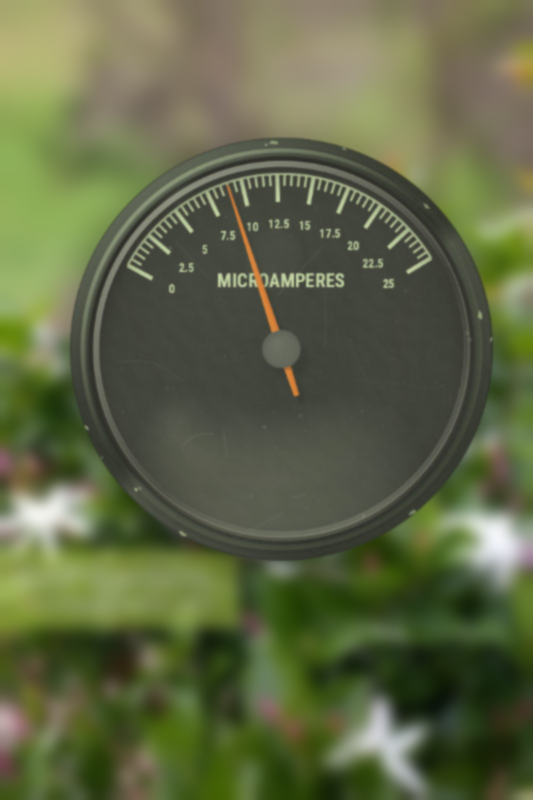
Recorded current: 9 (µA)
